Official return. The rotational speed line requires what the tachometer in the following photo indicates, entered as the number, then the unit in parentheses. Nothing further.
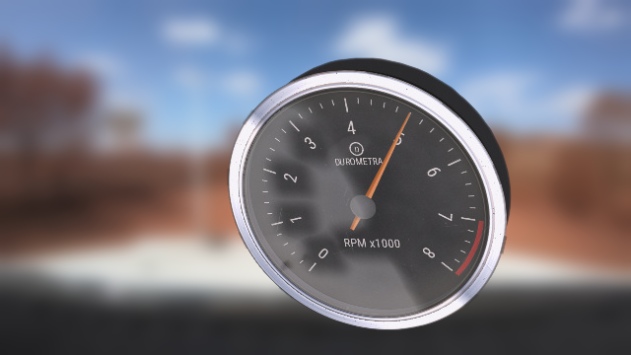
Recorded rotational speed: 5000 (rpm)
